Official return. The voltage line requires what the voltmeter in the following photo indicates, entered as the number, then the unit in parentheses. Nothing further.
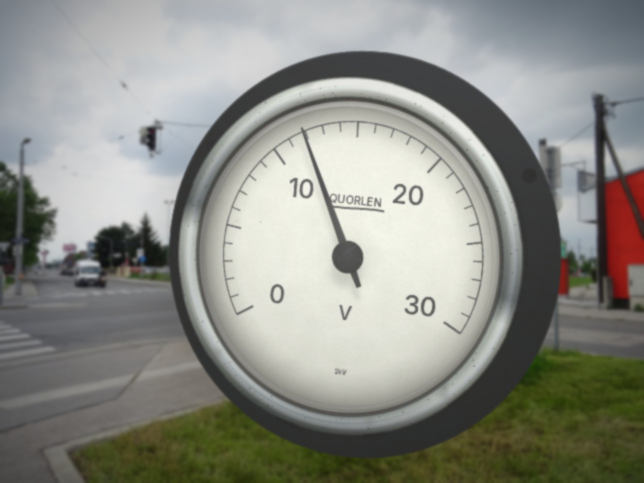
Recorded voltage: 12 (V)
